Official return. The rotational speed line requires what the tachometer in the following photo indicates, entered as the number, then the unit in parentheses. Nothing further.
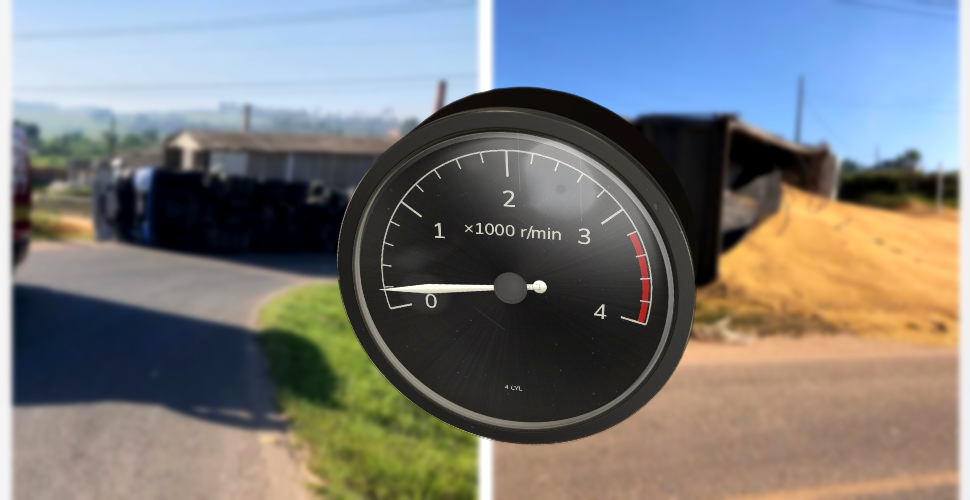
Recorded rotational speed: 200 (rpm)
